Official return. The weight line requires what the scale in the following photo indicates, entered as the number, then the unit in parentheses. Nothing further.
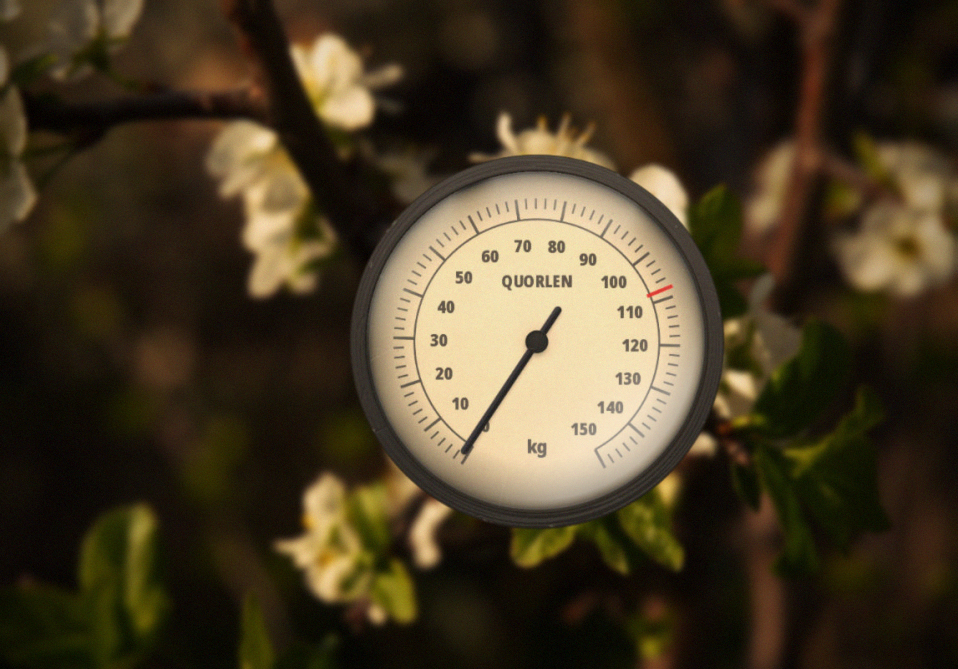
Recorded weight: 1 (kg)
